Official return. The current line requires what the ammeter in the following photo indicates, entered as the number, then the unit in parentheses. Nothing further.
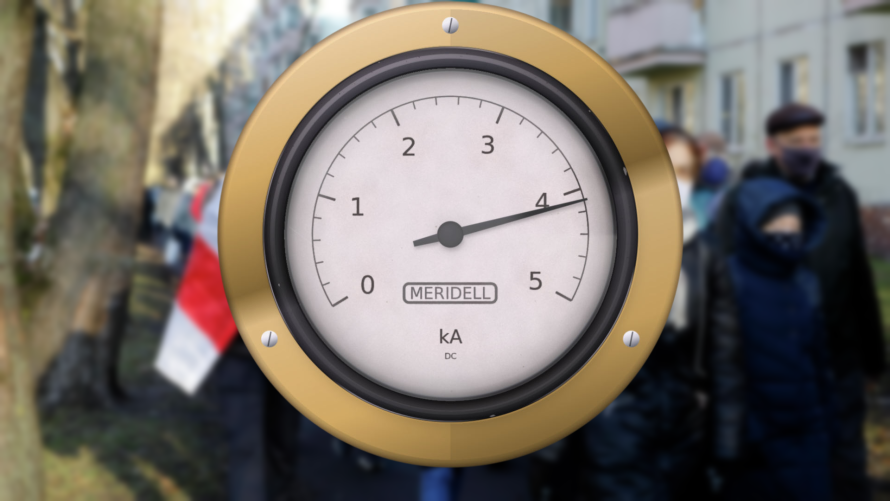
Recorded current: 4.1 (kA)
